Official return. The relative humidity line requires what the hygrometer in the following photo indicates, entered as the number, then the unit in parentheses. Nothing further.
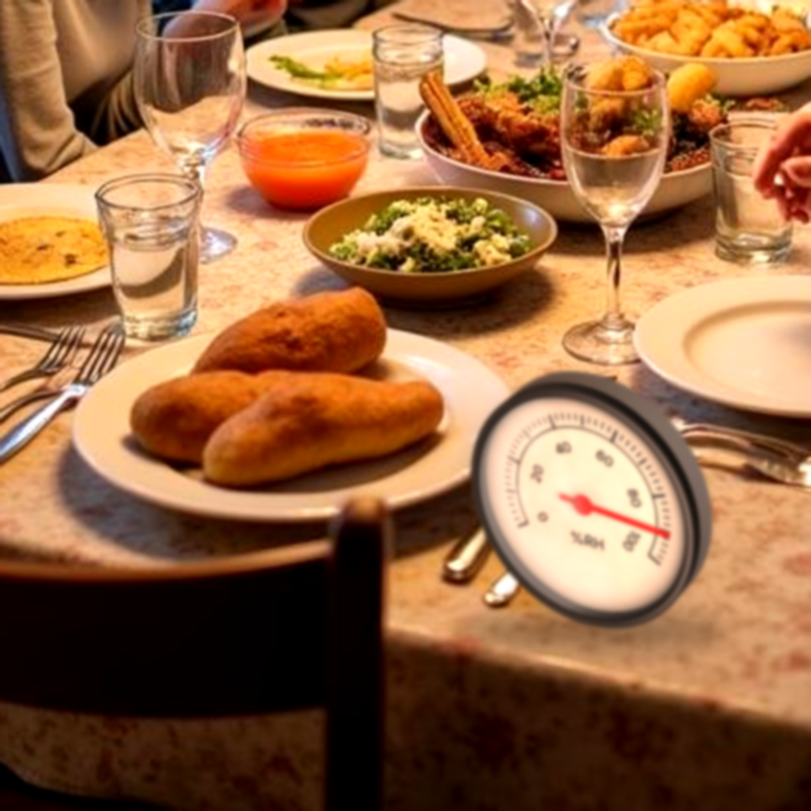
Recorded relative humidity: 90 (%)
